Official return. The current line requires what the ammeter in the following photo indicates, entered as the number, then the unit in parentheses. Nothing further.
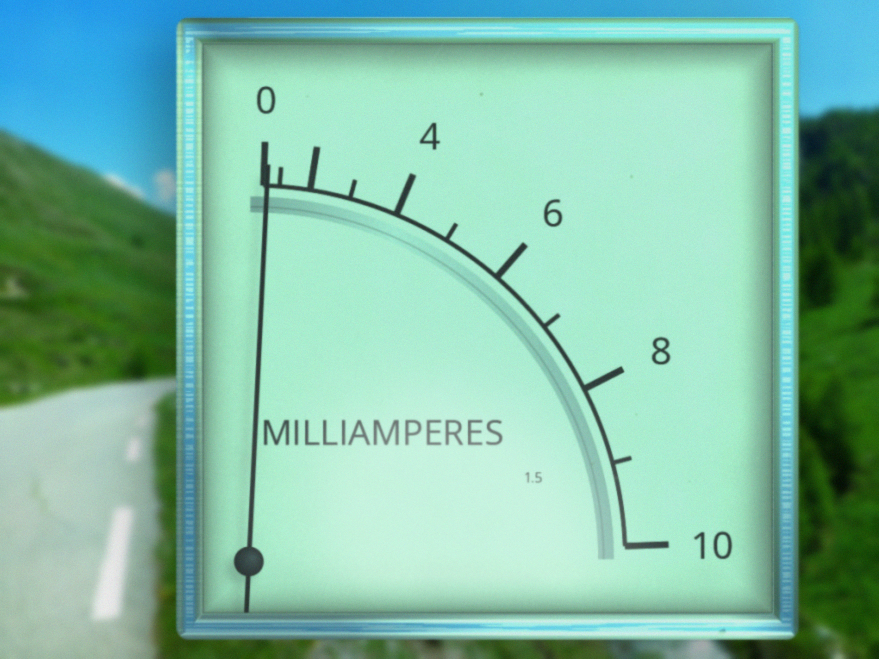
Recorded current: 0.5 (mA)
